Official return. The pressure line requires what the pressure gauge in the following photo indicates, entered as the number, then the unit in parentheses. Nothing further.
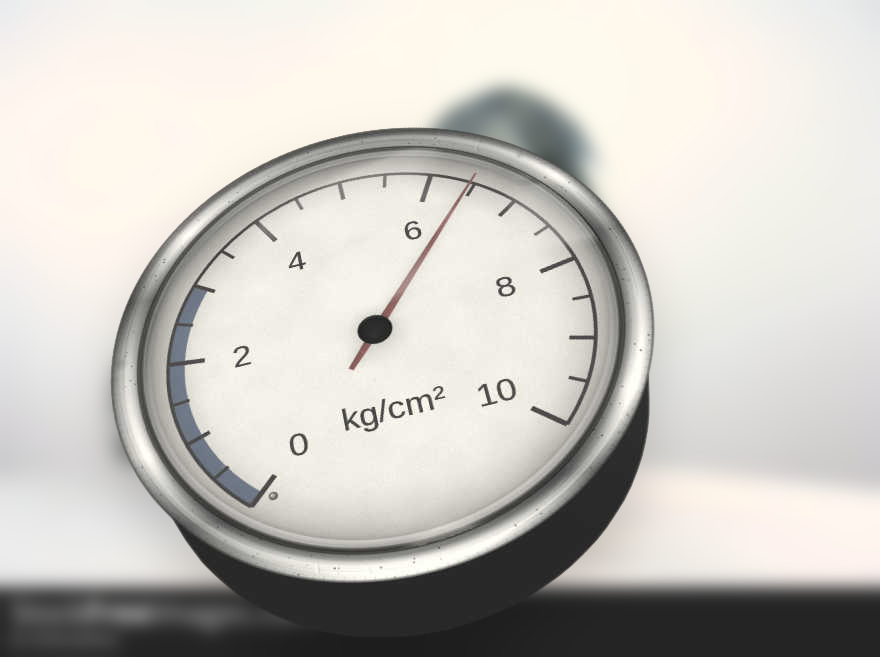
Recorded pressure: 6.5 (kg/cm²)
